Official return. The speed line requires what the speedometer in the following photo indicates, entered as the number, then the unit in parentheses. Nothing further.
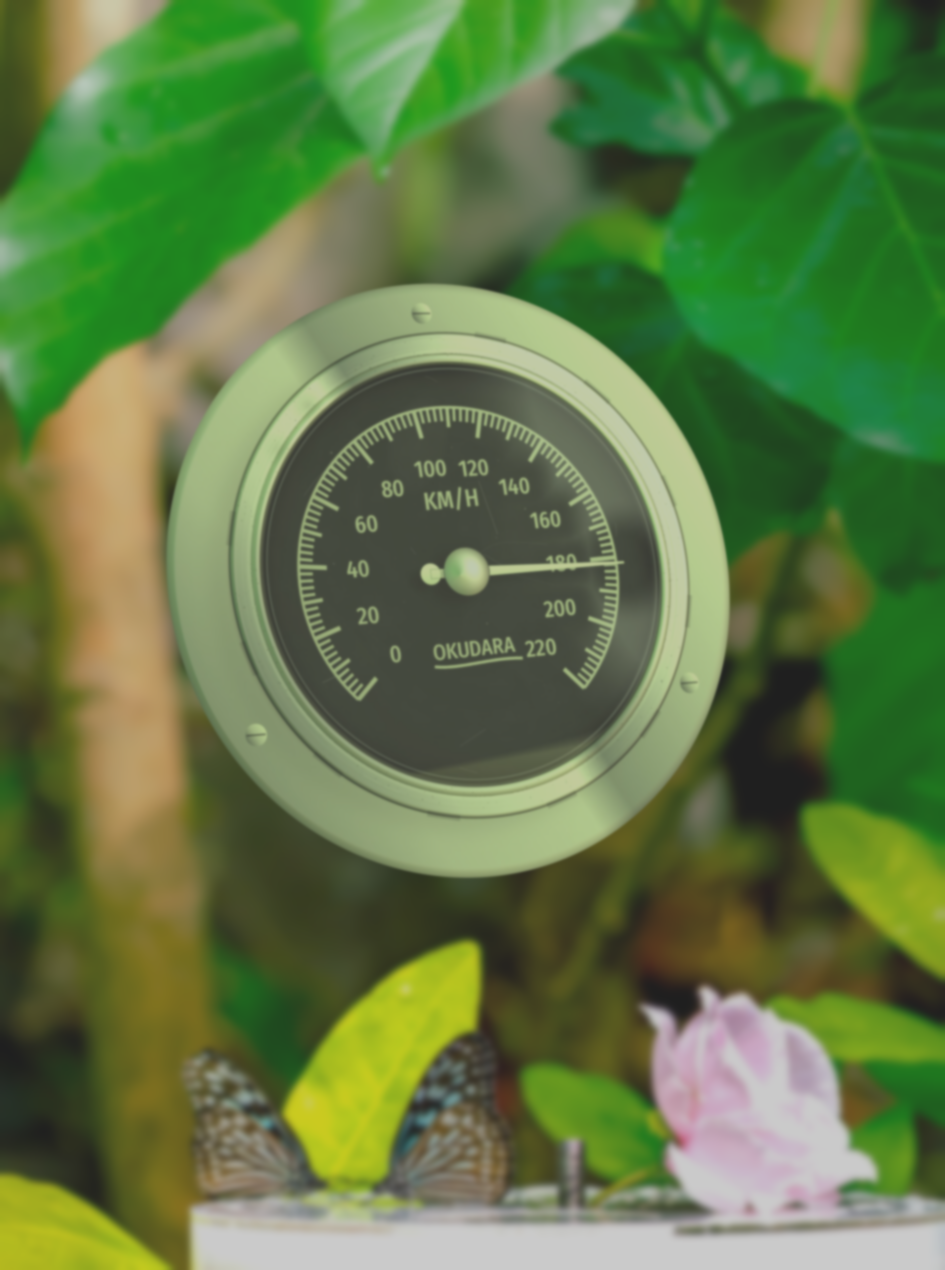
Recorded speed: 182 (km/h)
